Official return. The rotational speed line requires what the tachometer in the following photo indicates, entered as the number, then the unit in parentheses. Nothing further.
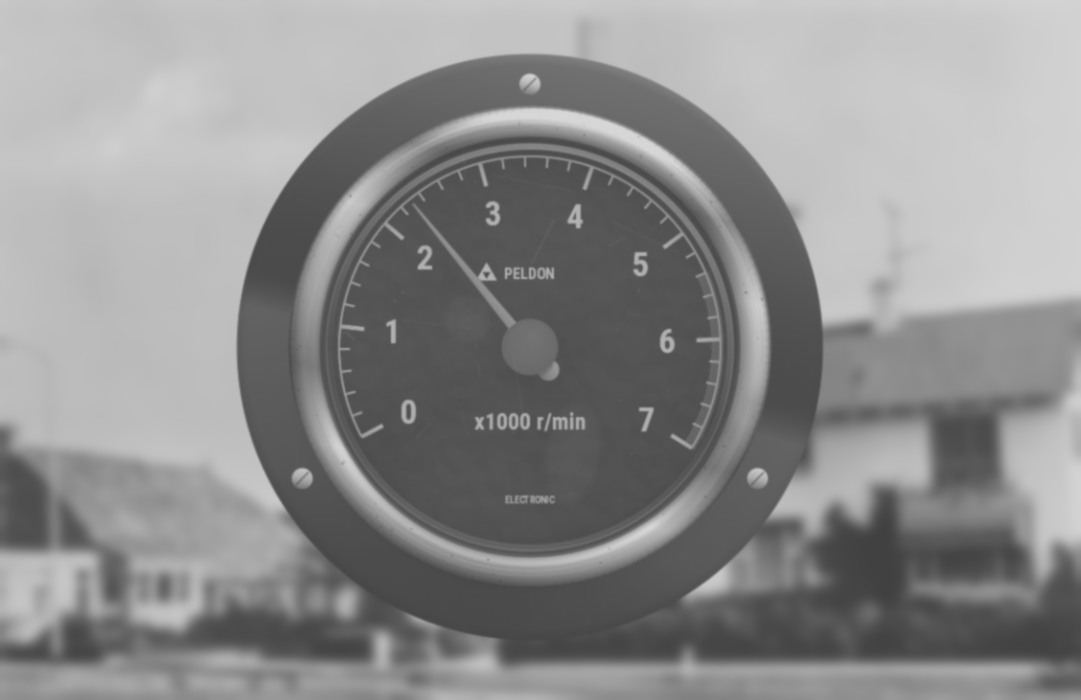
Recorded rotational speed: 2300 (rpm)
